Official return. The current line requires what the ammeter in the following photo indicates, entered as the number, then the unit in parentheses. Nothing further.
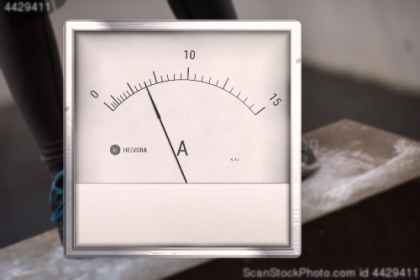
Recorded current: 6.5 (A)
